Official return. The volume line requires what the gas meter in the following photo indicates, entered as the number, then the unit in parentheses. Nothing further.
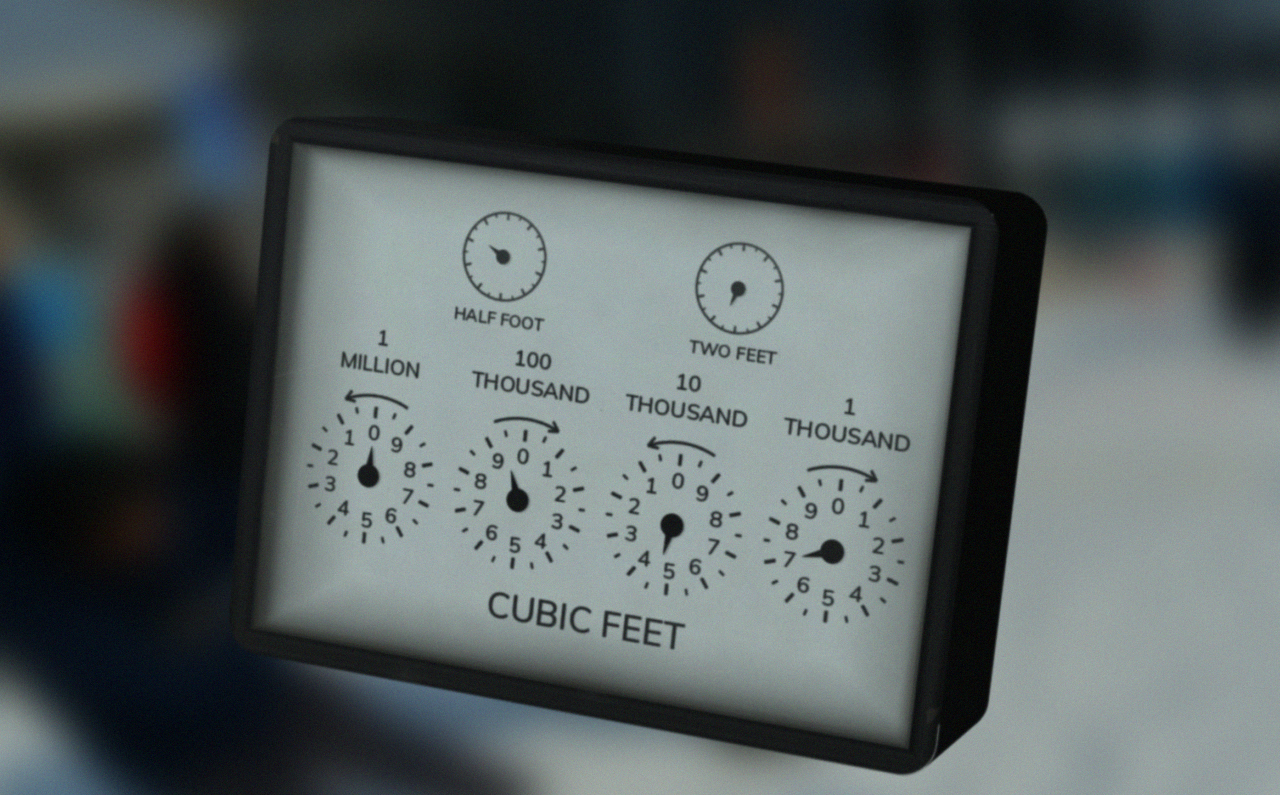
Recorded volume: 994700 (ft³)
